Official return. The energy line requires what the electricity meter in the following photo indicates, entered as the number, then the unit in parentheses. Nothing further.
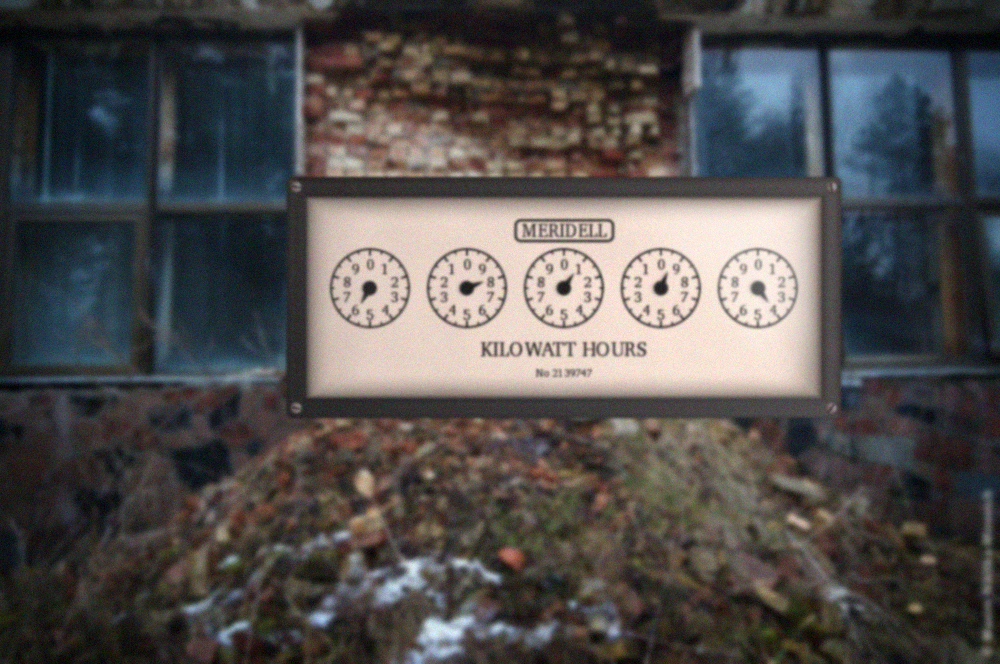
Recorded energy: 58094 (kWh)
